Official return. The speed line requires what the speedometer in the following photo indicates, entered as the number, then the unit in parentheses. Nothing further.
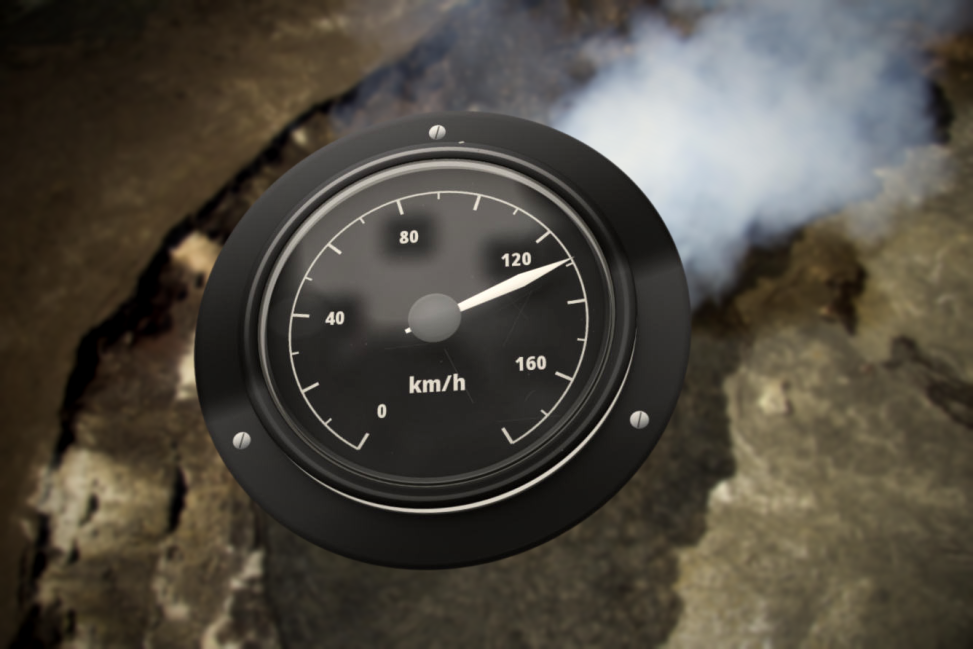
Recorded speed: 130 (km/h)
